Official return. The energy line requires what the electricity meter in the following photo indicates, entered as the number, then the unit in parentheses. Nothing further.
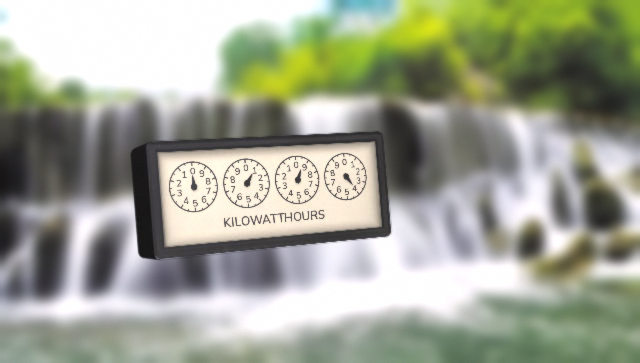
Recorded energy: 94 (kWh)
